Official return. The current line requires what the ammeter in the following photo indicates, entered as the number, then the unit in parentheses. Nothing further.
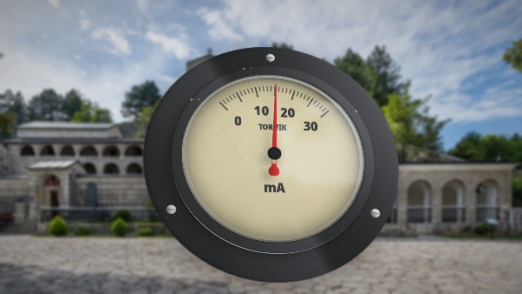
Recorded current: 15 (mA)
